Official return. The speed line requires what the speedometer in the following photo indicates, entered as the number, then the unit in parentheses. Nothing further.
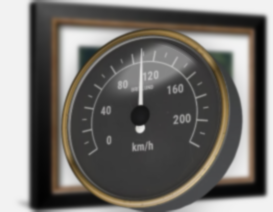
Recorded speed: 110 (km/h)
